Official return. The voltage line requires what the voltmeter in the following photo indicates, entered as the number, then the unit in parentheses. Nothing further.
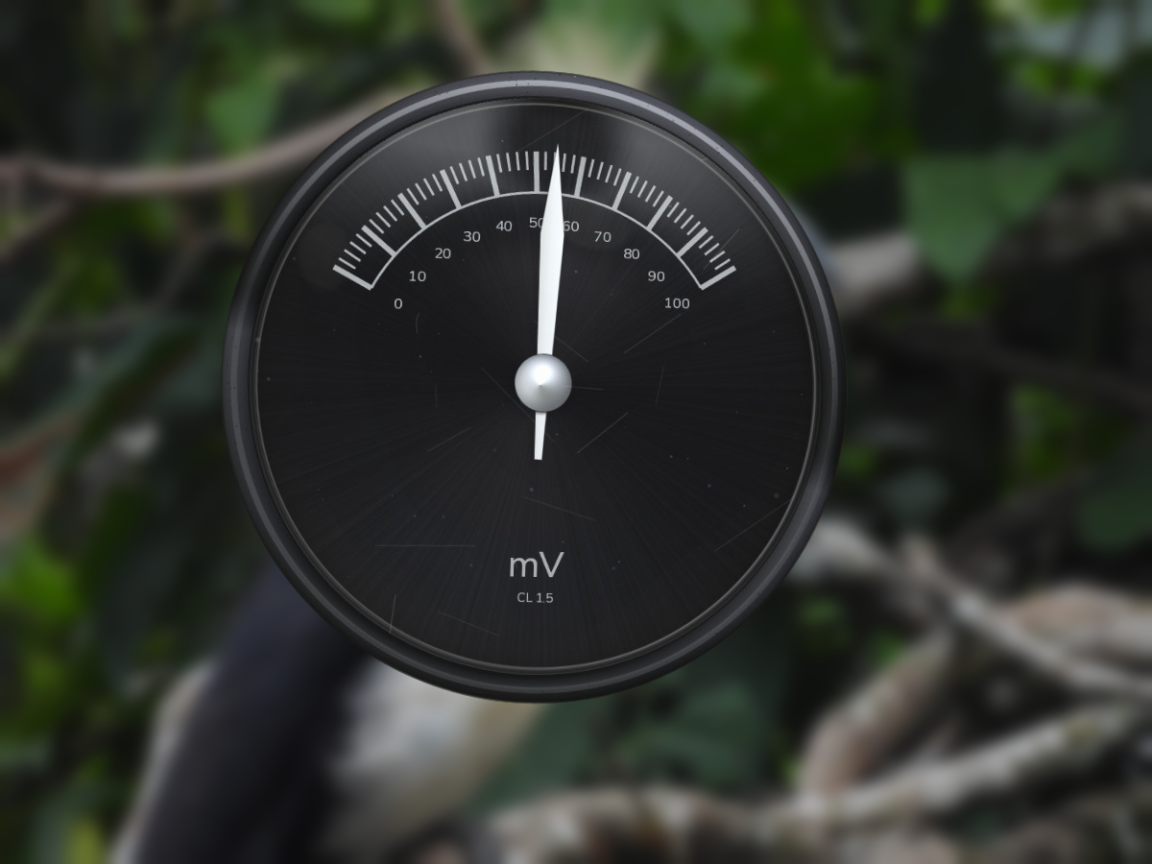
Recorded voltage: 54 (mV)
